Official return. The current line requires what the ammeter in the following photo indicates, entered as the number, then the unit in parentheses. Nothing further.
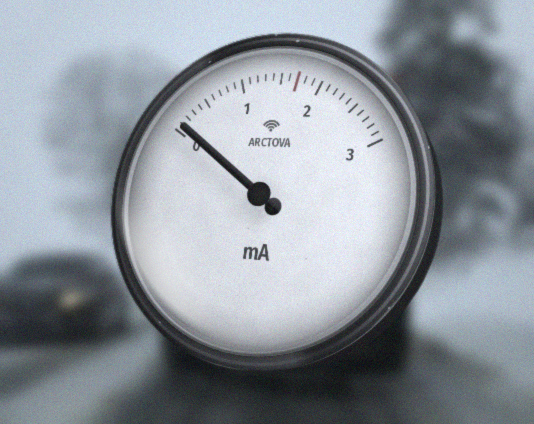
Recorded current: 0.1 (mA)
